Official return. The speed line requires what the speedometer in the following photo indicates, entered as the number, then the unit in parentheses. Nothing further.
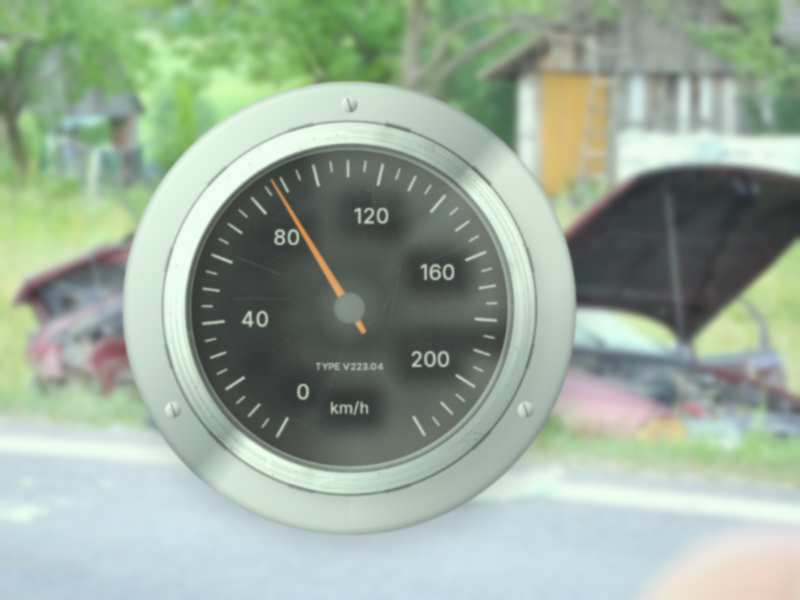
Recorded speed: 87.5 (km/h)
